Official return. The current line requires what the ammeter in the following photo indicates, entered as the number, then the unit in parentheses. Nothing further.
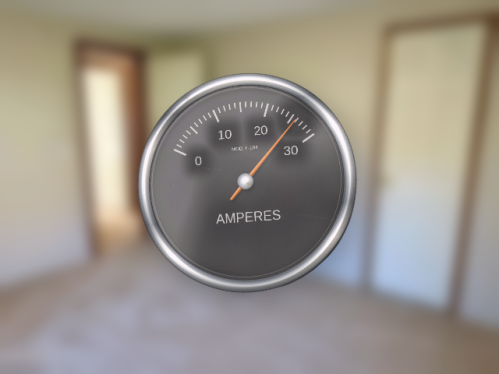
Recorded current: 26 (A)
